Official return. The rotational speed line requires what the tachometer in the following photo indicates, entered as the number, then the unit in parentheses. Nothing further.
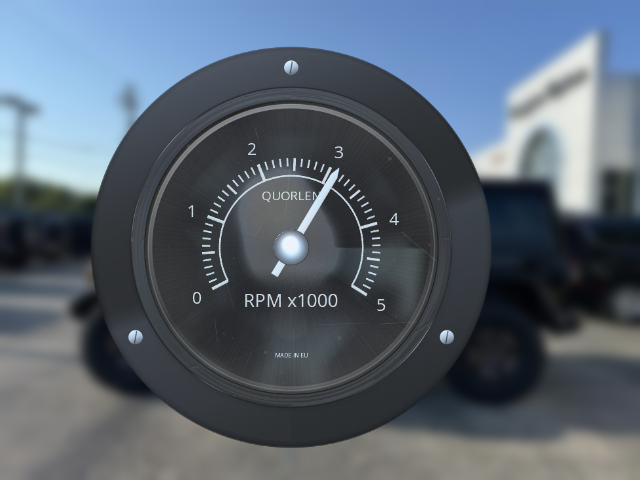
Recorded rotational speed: 3100 (rpm)
